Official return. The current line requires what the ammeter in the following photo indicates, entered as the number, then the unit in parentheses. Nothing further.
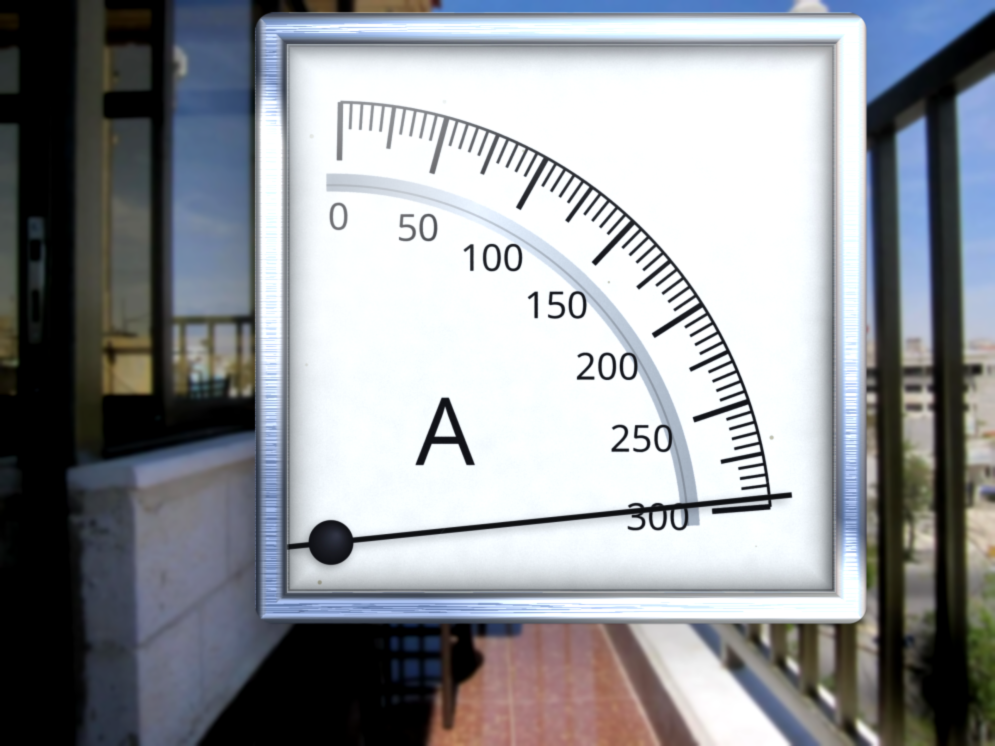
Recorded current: 295 (A)
